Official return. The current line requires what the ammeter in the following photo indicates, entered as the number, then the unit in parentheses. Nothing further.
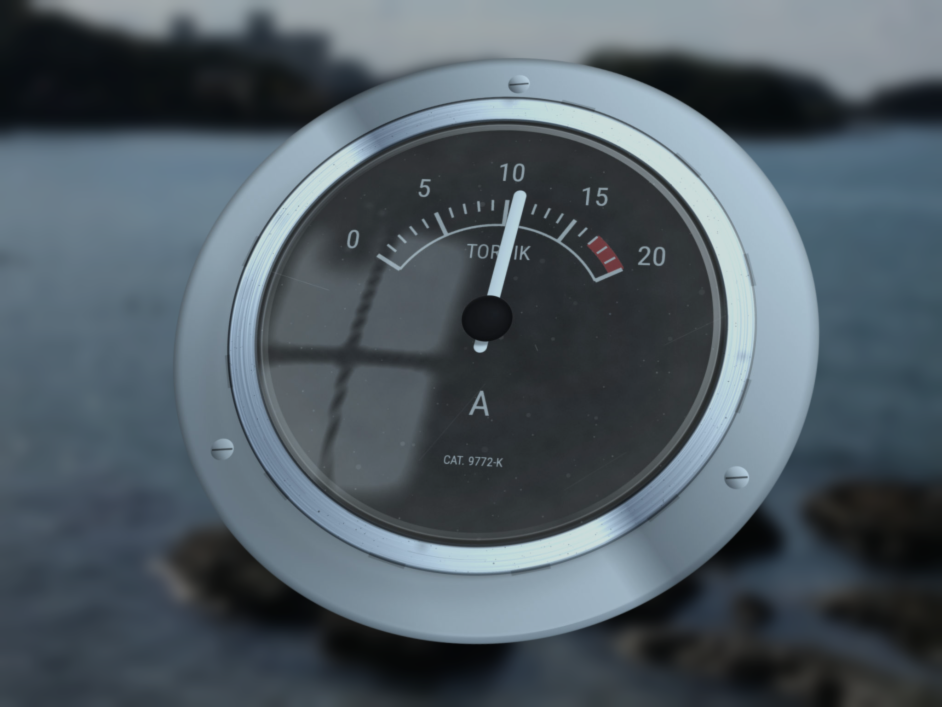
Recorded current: 11 (A)
